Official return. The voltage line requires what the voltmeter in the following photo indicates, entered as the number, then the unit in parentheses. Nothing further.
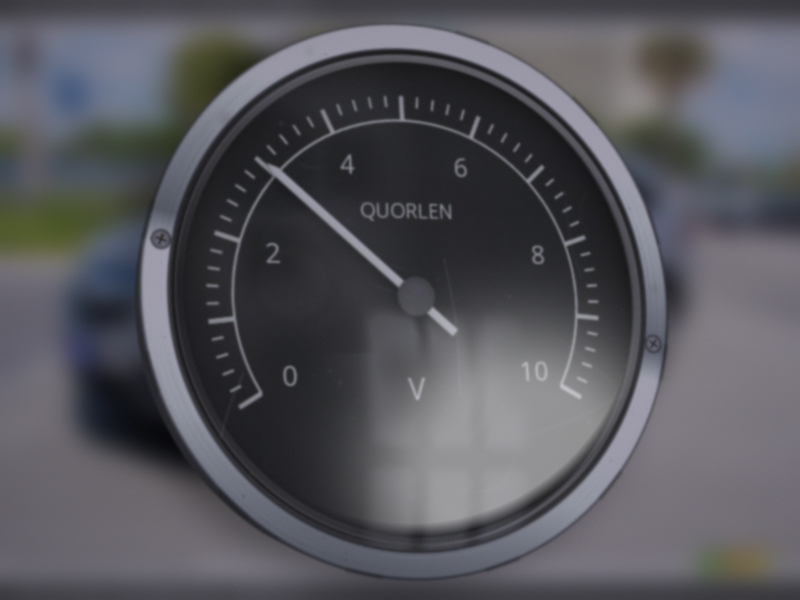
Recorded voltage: 3 (V)
